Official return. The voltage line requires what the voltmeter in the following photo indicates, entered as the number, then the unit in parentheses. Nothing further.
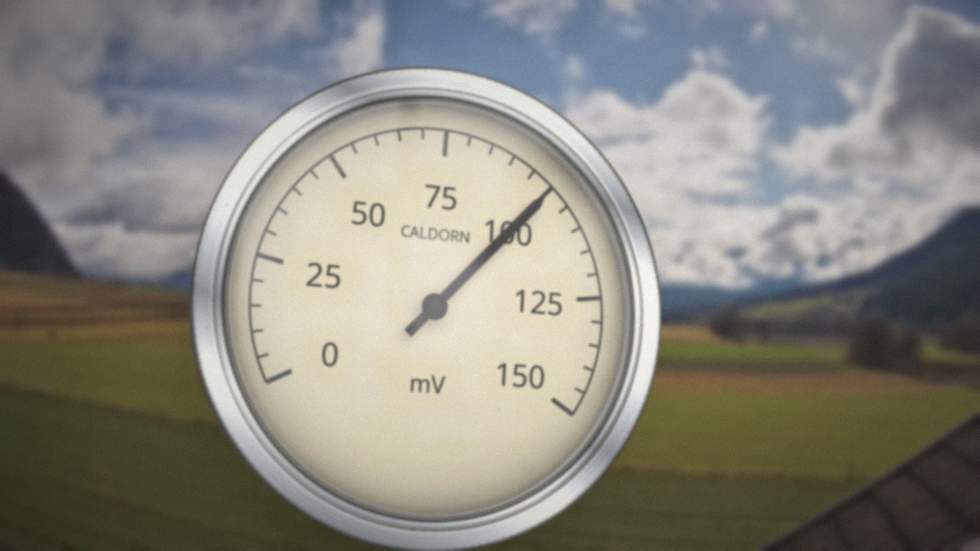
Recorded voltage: 100 (mV)
